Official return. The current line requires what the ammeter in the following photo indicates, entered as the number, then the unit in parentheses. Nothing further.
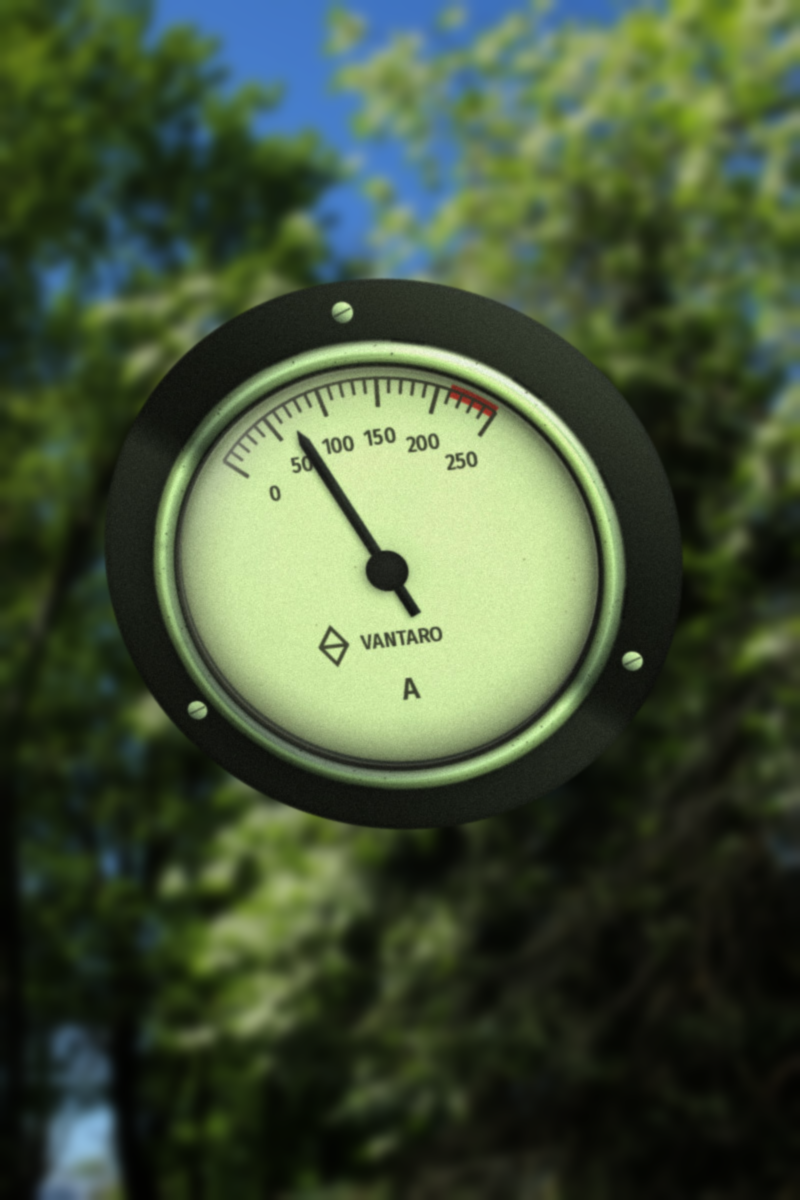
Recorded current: 70 (A)
